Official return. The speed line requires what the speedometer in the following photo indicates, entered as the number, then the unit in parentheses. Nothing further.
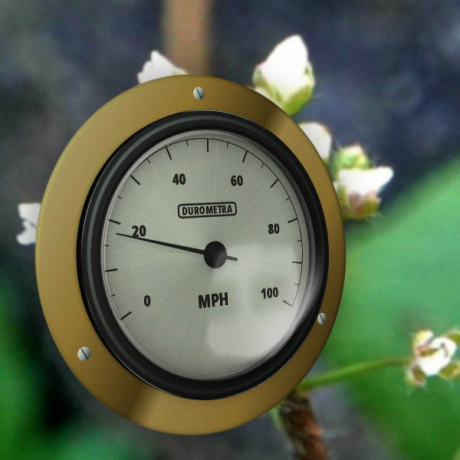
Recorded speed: 17.5 (mph)
